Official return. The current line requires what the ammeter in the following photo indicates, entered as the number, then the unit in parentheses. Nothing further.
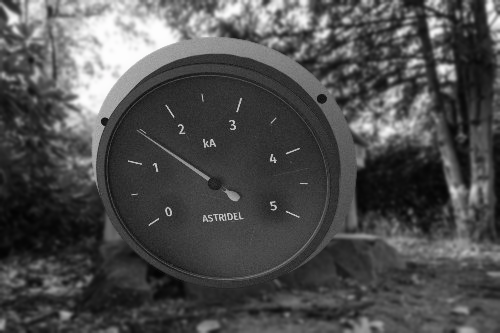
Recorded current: 1.5 (kA)
